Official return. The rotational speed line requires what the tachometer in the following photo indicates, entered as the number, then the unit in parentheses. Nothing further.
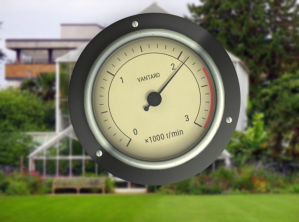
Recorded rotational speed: 2100 (rpm)
